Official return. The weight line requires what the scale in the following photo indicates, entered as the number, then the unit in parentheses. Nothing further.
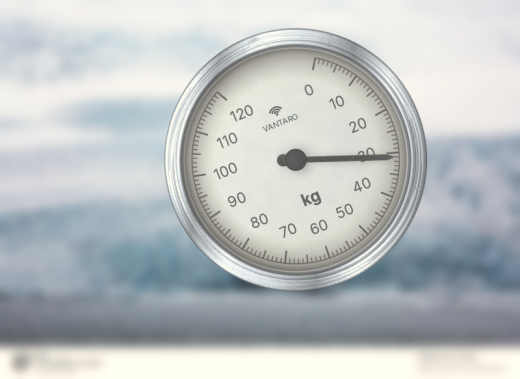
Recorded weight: 31 (kg)
